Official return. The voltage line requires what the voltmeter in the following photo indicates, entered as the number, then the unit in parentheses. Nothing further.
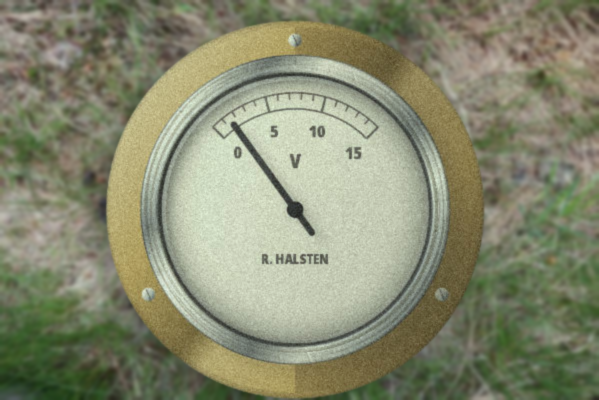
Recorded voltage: 1.5 (V)
